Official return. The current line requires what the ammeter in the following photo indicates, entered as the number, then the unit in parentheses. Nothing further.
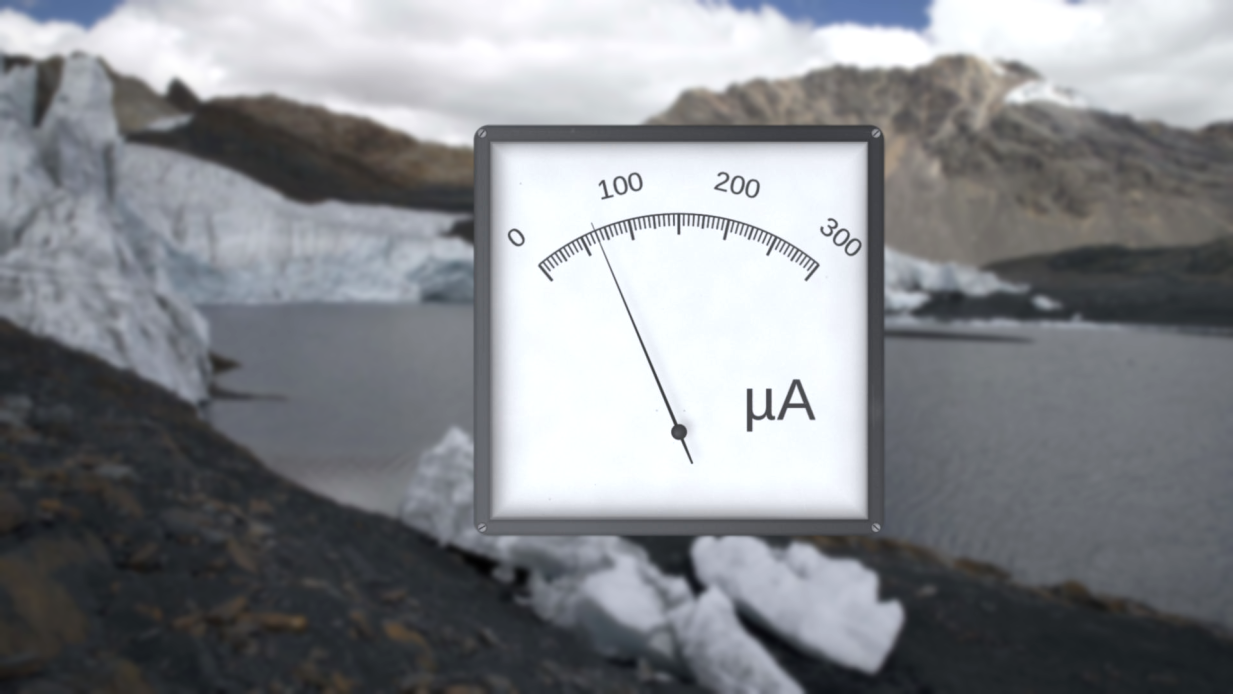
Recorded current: 65 (µA)
